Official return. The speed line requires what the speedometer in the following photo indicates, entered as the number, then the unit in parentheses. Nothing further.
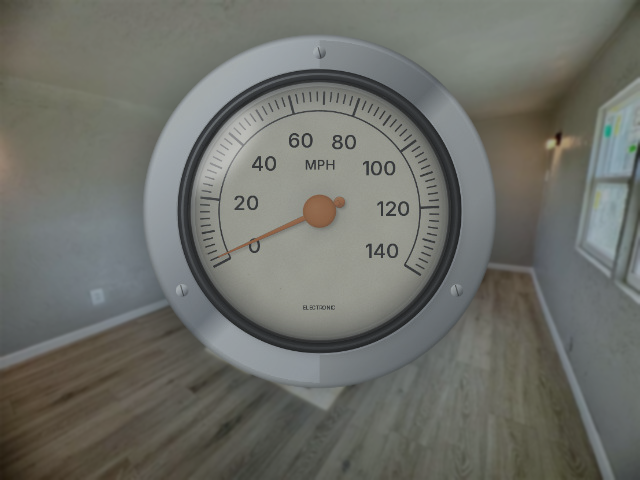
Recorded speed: 2 (mph)
